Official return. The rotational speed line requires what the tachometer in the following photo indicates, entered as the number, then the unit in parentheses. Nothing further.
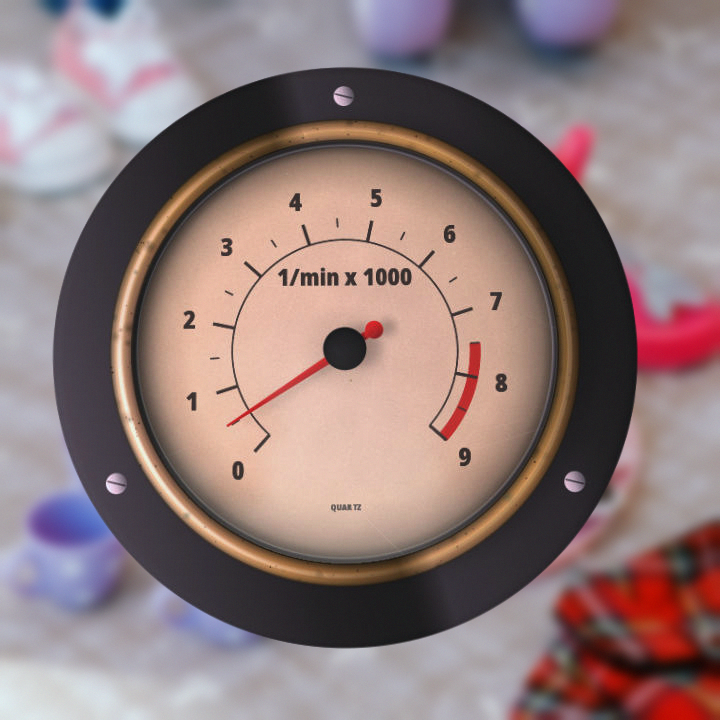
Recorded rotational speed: 500 (rpm)
